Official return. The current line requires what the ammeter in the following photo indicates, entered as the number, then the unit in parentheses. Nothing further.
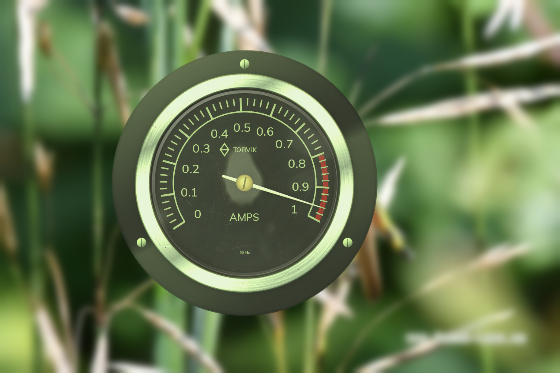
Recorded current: 0.96 (A)
